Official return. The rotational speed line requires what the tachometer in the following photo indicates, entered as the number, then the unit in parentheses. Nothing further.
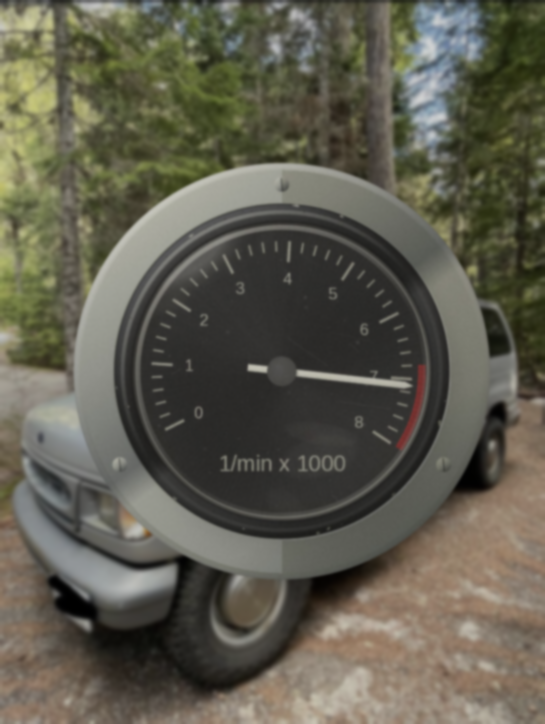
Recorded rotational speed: 7100 (rpm)
